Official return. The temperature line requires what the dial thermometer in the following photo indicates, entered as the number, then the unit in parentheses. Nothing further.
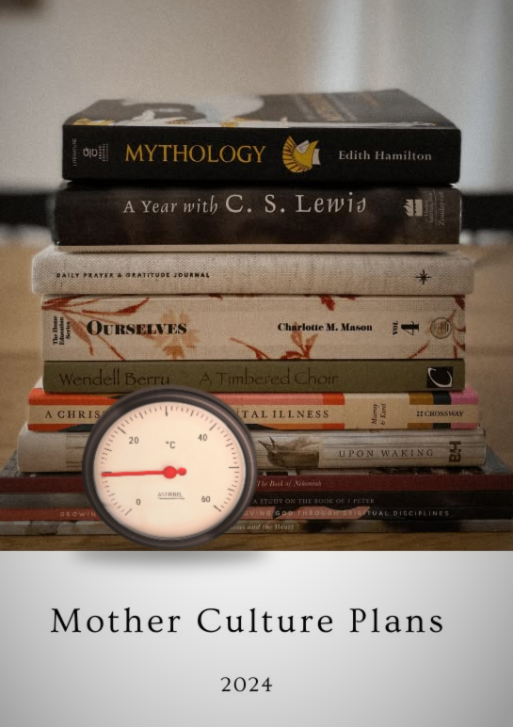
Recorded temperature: 10 (°C)
